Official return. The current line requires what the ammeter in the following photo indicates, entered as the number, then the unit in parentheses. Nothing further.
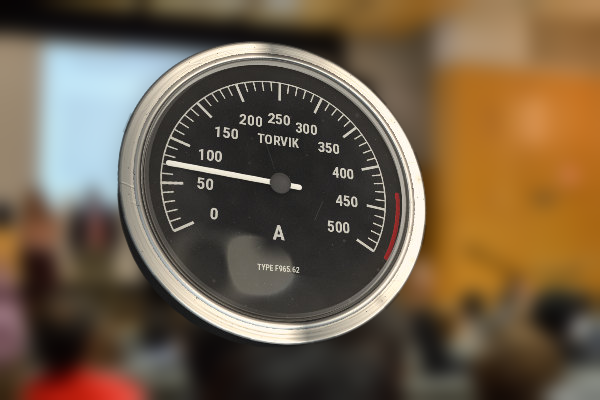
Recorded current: 70 (A)
